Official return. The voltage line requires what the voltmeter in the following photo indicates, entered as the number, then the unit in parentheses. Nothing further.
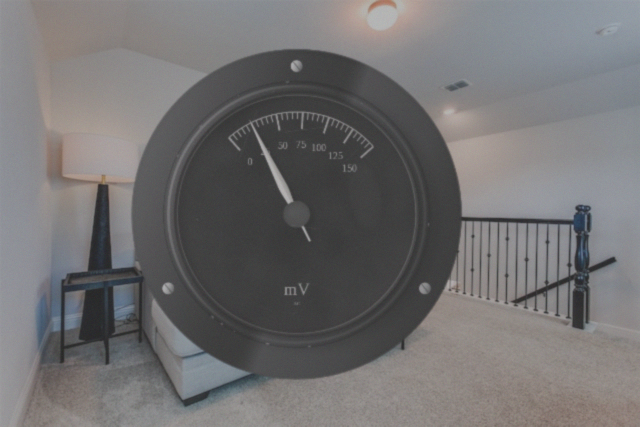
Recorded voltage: 25 (mV)
